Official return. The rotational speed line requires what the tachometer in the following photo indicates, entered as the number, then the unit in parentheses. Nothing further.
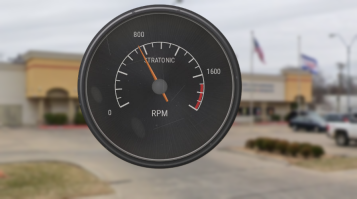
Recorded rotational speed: 750 (rpm)
